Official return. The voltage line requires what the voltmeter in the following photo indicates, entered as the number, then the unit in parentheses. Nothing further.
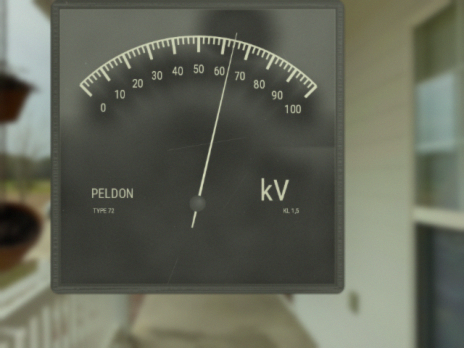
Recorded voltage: 64 (kV)
